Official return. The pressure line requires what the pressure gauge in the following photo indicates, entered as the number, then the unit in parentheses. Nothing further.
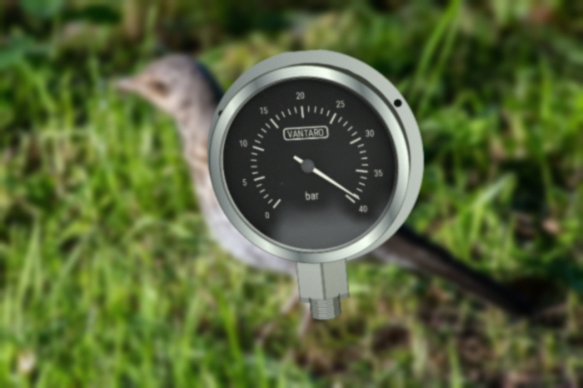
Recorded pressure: 39 (bar)
